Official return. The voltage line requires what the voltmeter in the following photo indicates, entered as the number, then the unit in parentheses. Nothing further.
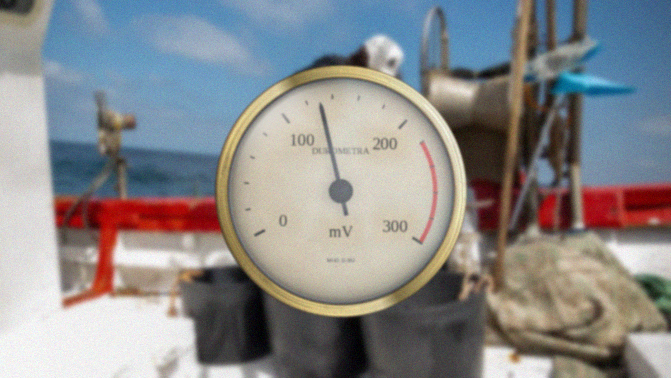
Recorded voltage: 130 (mV)
